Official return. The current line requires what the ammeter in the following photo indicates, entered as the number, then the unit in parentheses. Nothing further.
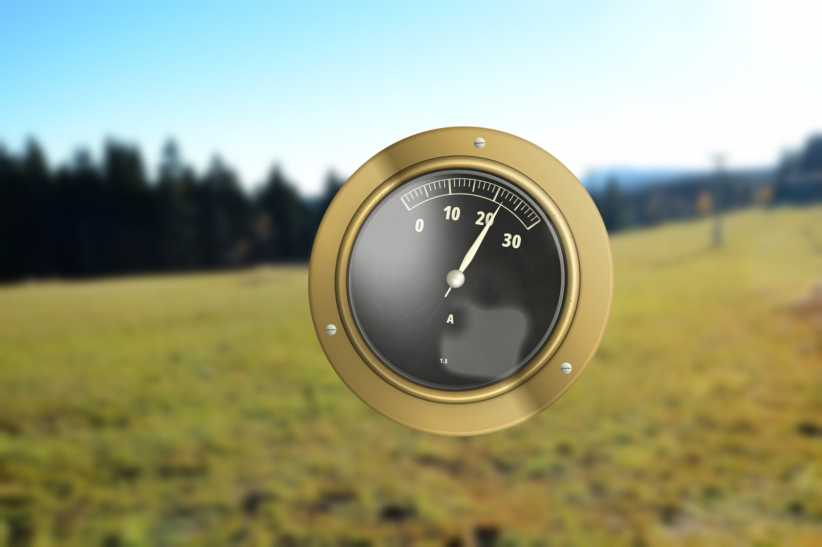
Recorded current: 22 (A)
